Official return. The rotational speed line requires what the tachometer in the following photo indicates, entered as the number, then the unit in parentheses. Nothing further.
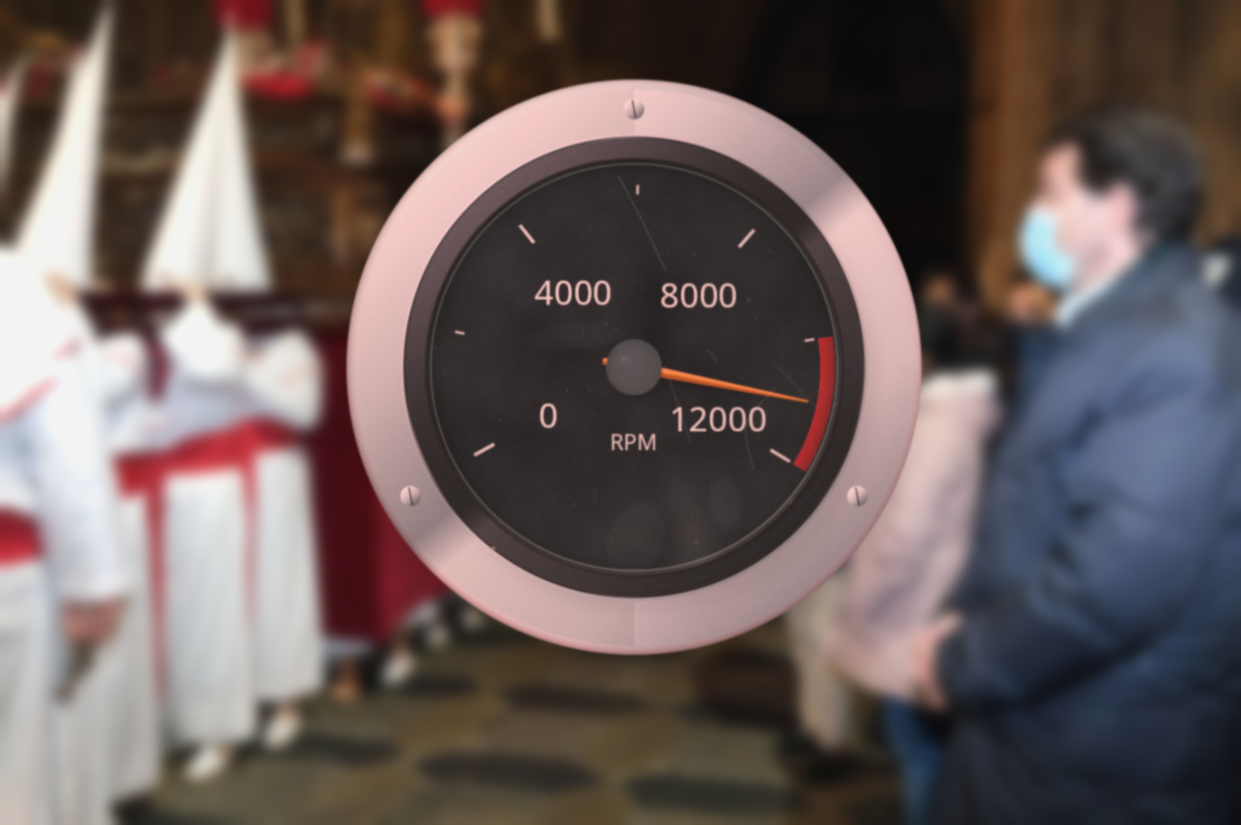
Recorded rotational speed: 11000 (rpm)
